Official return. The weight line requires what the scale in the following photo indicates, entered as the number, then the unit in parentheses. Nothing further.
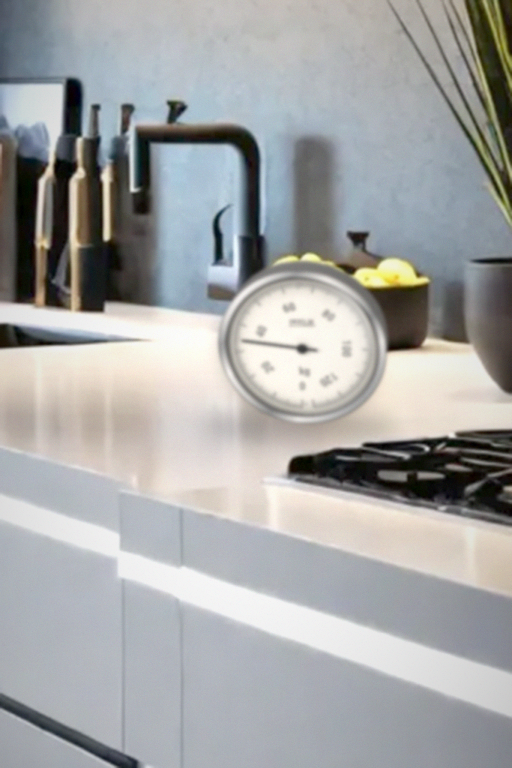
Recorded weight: 35 (kg)
